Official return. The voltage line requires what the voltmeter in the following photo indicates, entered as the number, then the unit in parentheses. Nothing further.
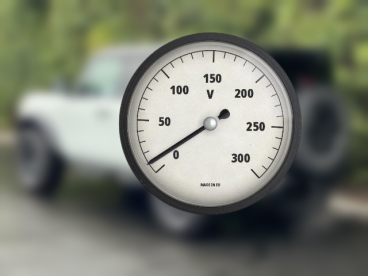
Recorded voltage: 10 (V)
